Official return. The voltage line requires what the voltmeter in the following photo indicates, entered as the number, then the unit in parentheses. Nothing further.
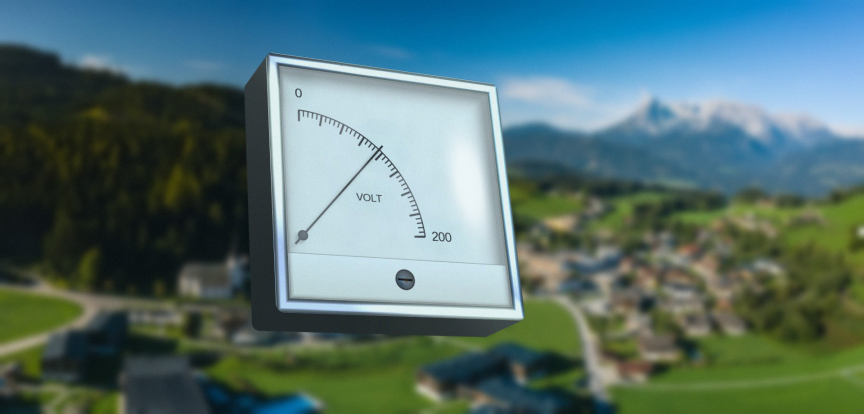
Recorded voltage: 95 (V)
